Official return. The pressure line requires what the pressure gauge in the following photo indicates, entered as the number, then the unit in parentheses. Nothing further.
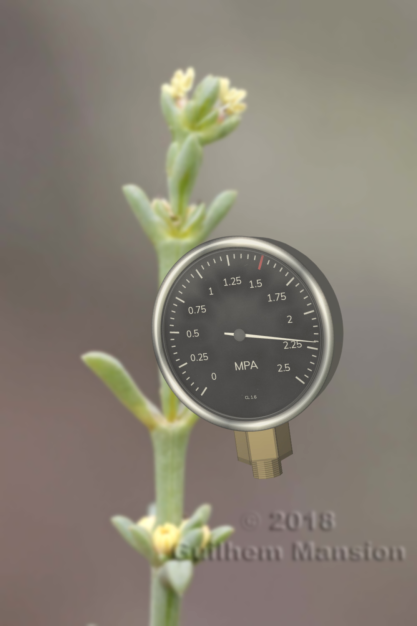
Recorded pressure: 2.2 (MPa)
